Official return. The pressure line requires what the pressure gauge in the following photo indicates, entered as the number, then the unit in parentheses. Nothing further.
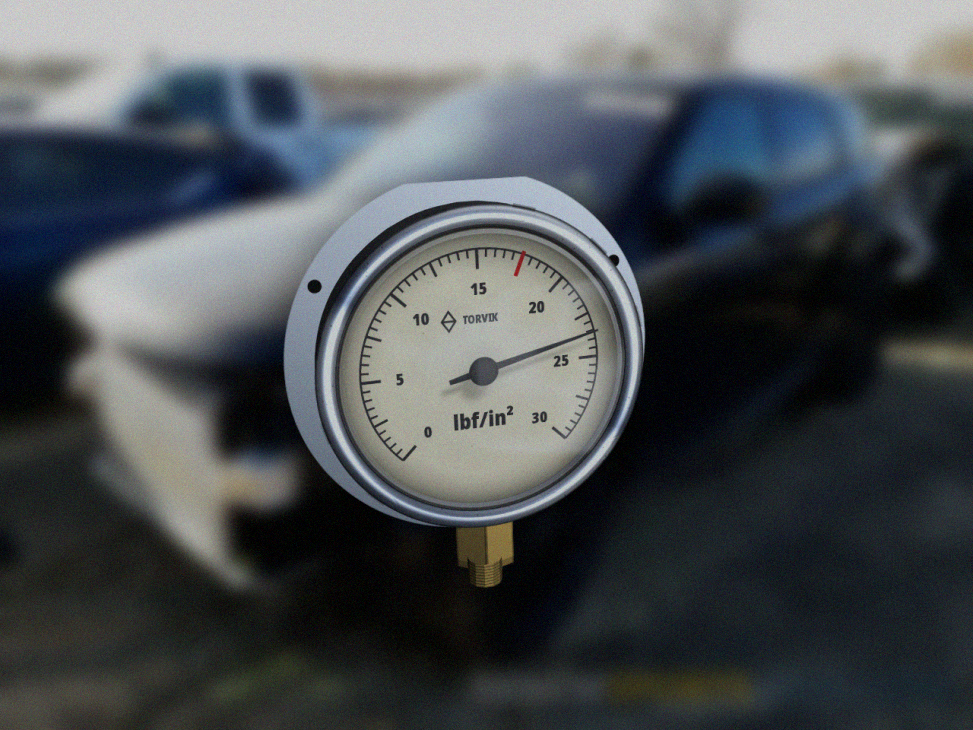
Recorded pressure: 23.5 (psi)
